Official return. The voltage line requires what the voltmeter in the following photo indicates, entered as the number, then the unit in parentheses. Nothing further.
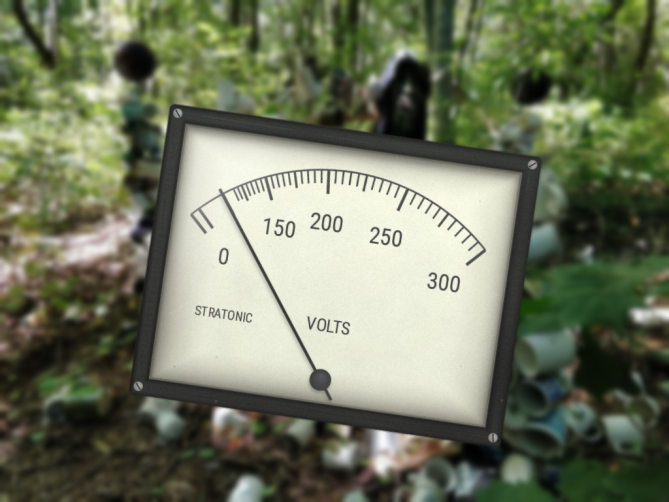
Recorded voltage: 100 (V)
